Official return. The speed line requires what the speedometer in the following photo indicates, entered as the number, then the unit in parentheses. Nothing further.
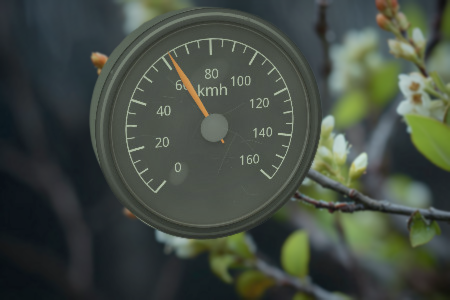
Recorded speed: 62.5 (km/h)
